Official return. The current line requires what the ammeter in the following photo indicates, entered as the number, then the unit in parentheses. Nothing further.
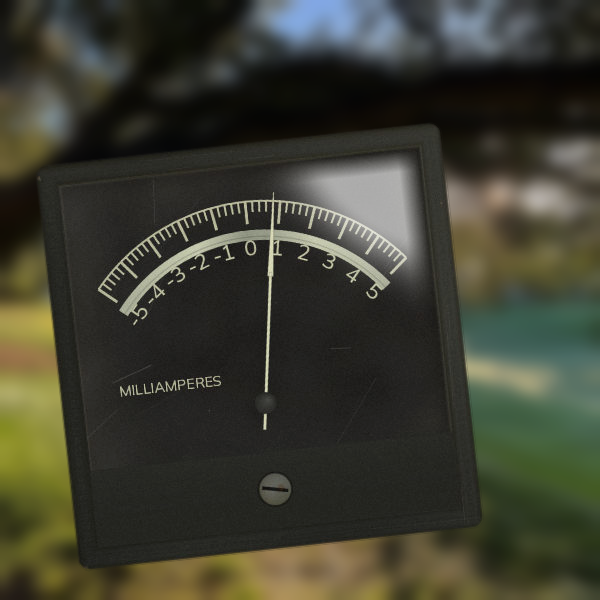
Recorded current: 0.8 (mA)
